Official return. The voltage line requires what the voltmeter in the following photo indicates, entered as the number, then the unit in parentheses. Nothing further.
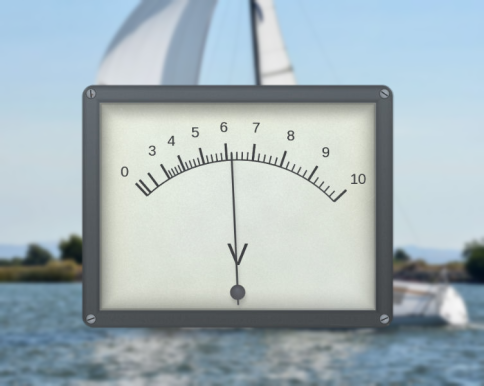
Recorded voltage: 6.2 (V)
